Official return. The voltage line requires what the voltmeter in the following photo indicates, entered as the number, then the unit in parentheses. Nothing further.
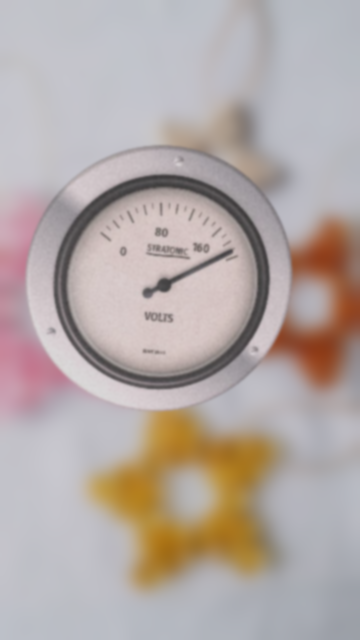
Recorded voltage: 190 (V)
